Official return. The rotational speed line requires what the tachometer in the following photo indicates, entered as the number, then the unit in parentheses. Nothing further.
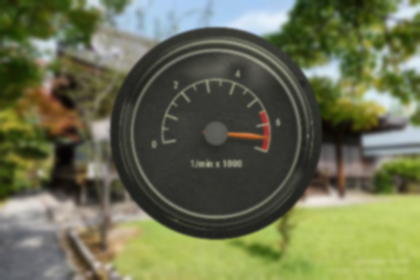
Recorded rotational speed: 6500 (rpm)
